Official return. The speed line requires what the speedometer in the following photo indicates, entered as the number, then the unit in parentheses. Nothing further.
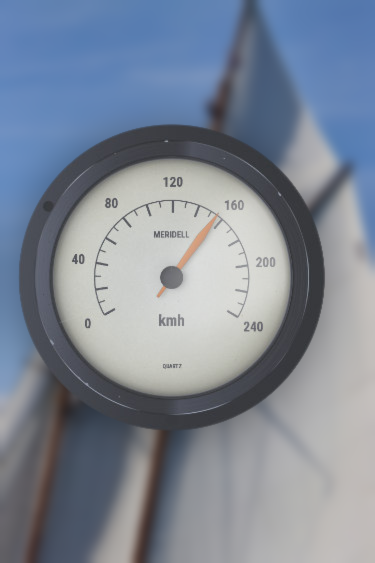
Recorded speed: 155 (km/h)
